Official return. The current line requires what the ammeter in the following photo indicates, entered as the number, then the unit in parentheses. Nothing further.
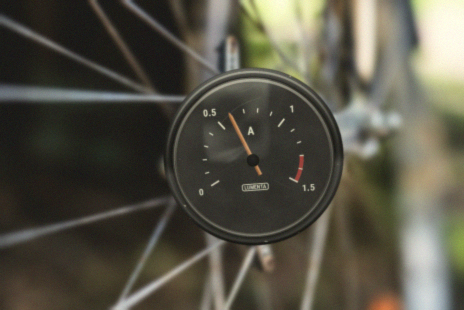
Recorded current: 0.6 (A)
